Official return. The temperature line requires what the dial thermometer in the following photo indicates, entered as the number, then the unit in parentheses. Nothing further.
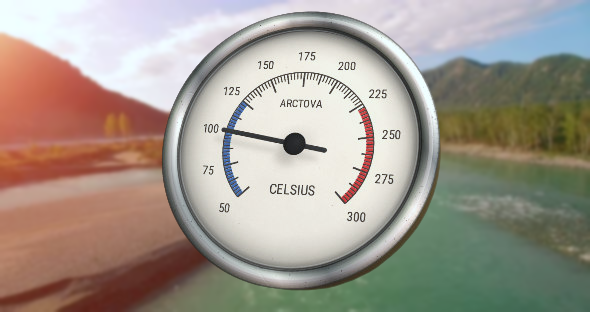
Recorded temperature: 100 (°C)
